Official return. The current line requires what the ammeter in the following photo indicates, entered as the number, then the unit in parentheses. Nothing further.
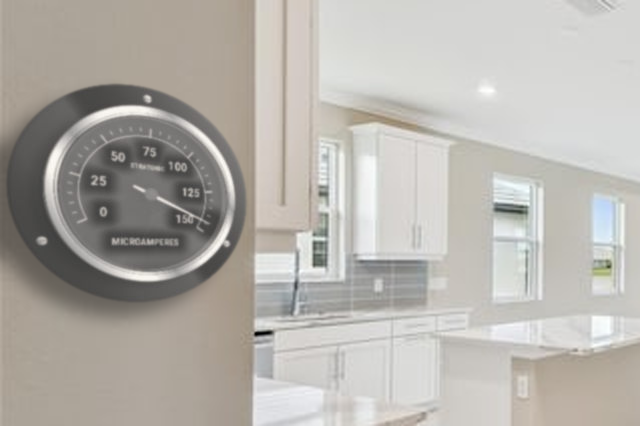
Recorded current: 145 (µA)
